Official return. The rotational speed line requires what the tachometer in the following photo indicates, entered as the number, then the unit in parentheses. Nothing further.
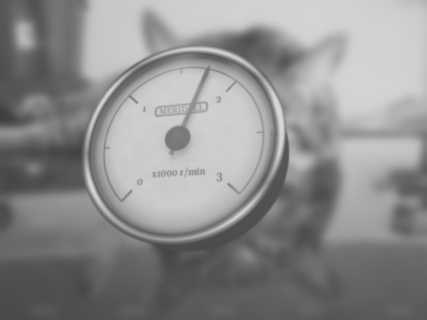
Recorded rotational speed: 1750 (rpm)
